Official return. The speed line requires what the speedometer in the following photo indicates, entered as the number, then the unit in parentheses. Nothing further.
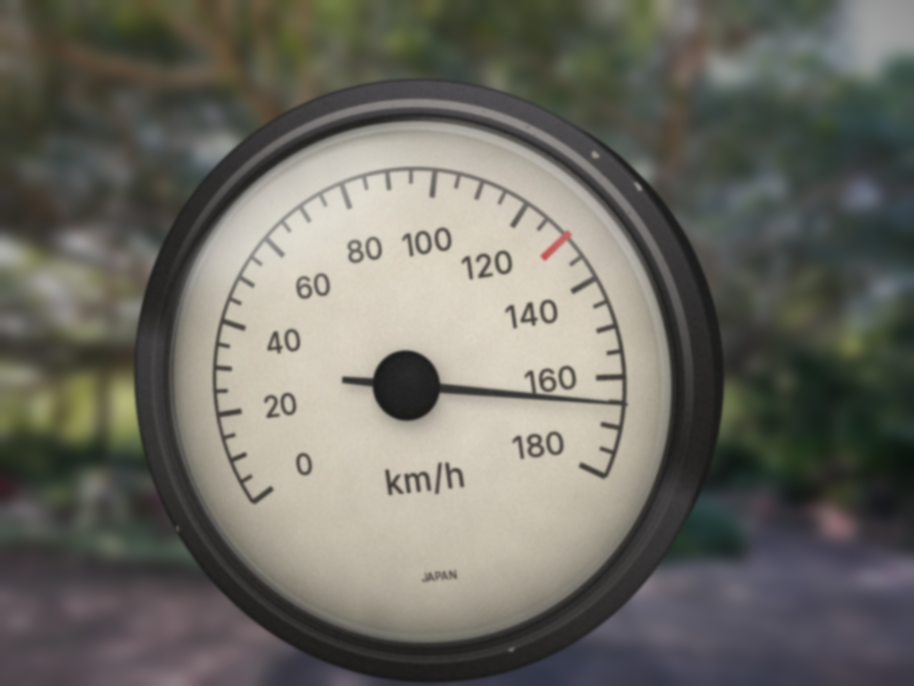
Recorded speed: 165 (km/h)
